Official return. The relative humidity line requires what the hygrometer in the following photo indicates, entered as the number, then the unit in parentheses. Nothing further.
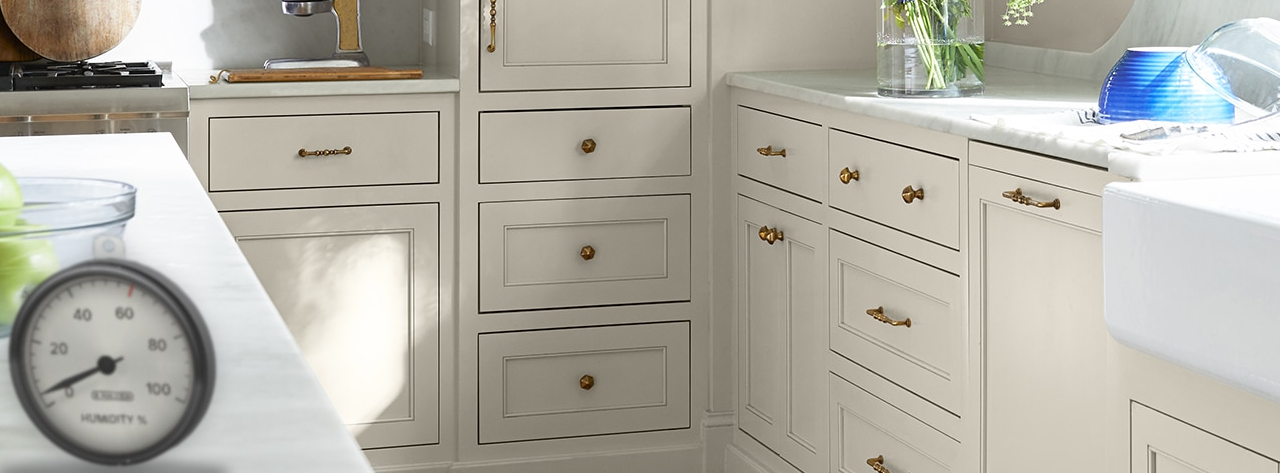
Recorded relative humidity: 4 (%)
